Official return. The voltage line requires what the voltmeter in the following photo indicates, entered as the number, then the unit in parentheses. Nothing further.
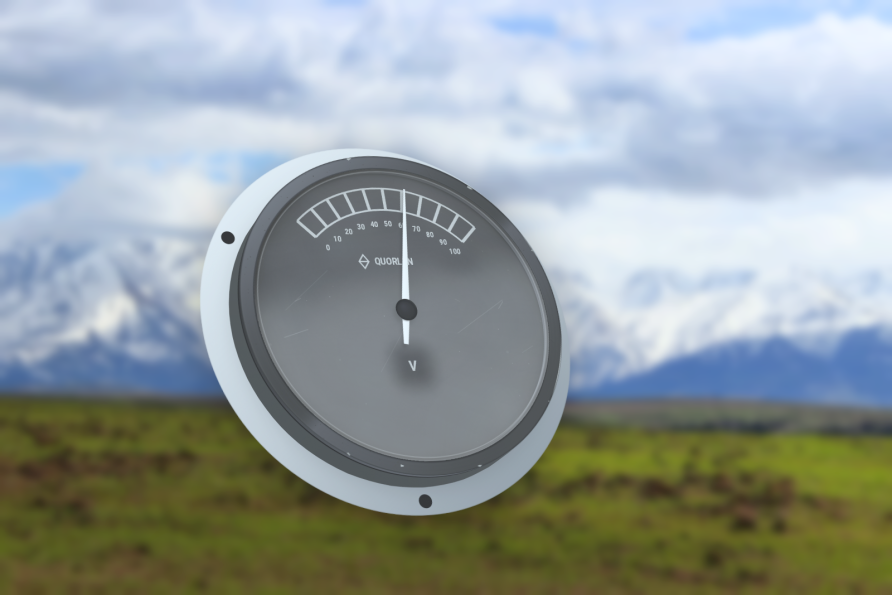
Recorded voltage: 60 (V)
